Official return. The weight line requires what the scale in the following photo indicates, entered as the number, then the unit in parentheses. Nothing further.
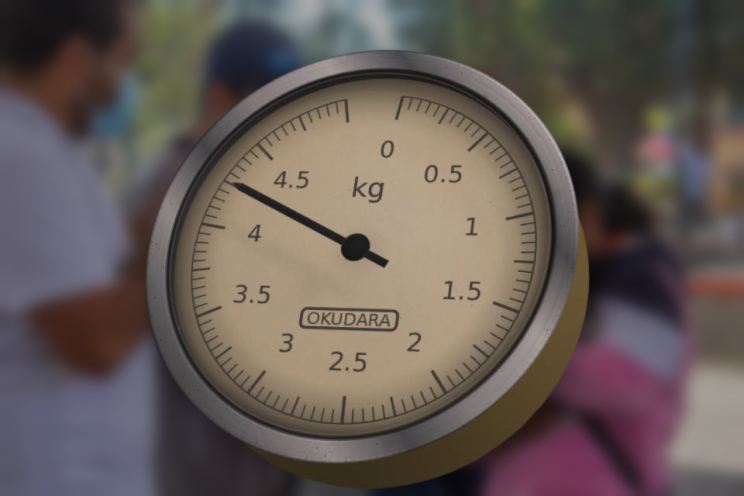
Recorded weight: 4.25 (kg)
